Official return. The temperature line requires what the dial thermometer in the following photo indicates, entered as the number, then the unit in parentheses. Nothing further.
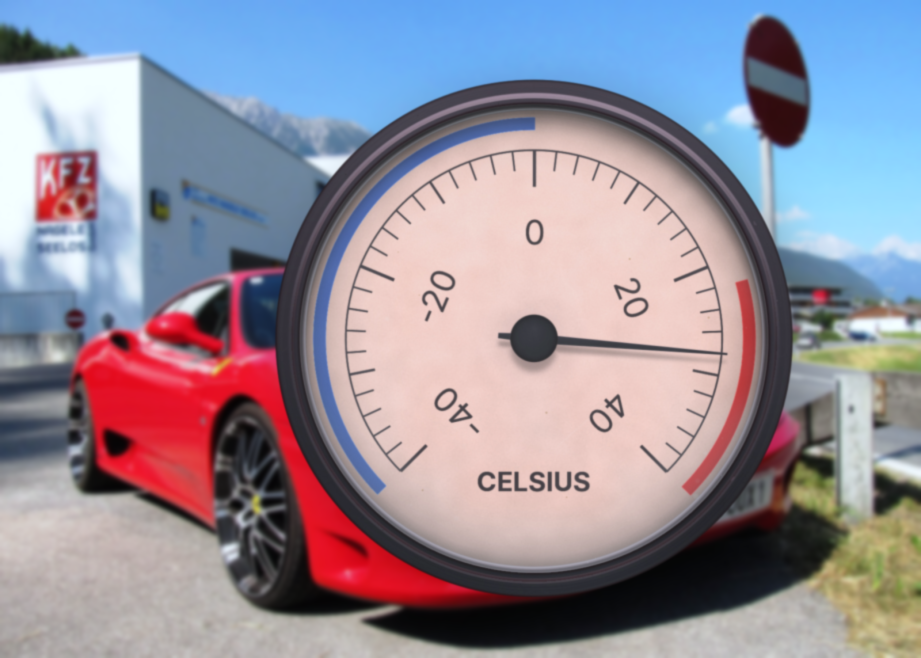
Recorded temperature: 28 (°C)
